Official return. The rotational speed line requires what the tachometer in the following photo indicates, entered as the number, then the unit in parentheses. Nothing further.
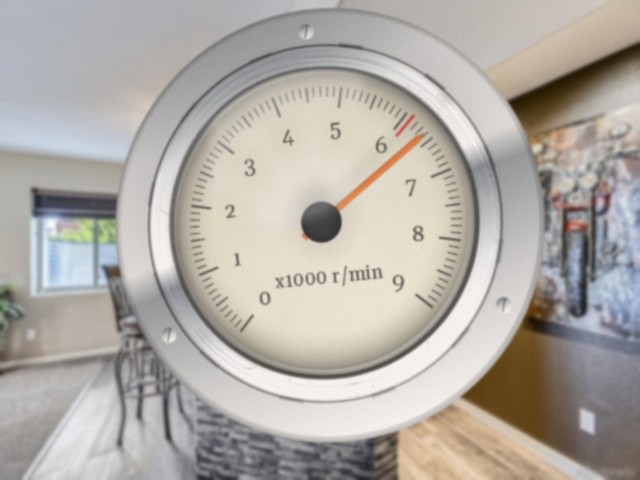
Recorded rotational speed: 6400 (rpm)
